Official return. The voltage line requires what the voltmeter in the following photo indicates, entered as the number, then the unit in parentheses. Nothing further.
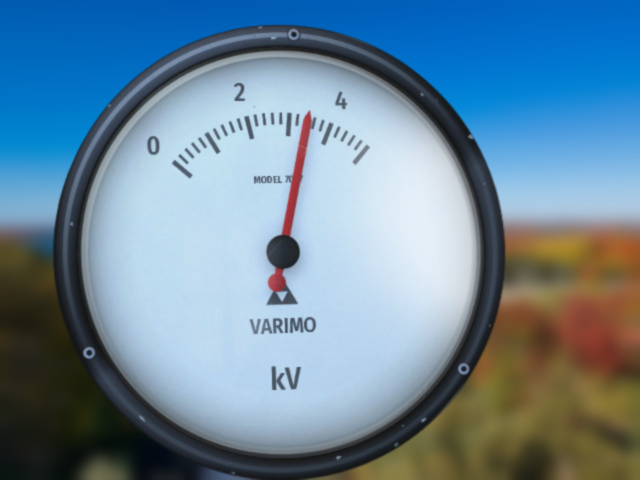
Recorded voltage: 3.4 (kV)
